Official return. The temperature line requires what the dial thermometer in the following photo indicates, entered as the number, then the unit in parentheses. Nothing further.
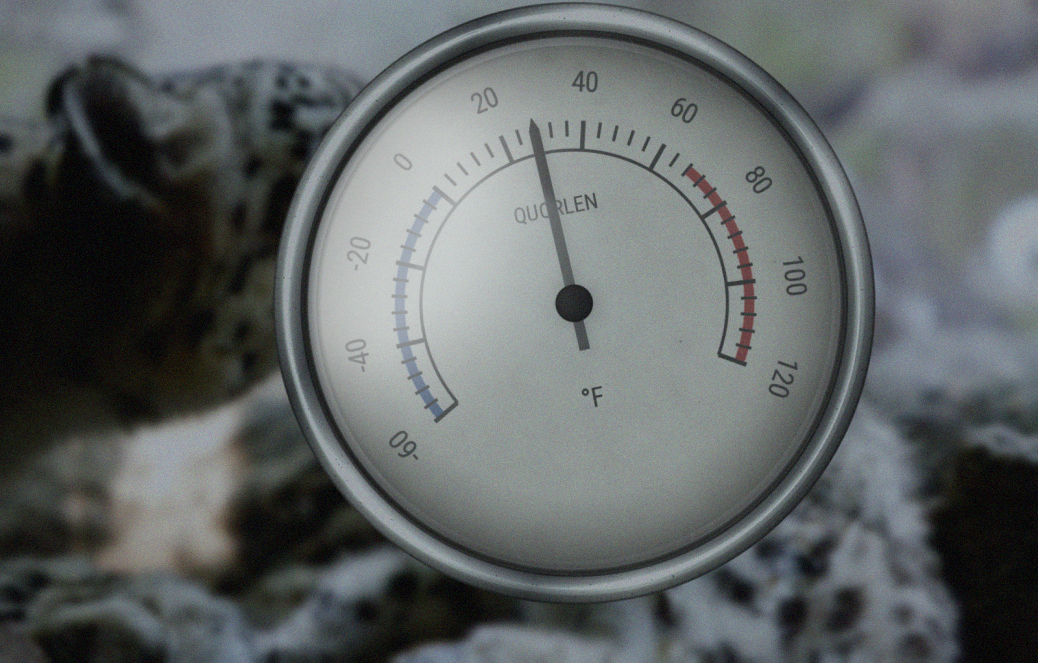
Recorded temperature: 28 (°F)
